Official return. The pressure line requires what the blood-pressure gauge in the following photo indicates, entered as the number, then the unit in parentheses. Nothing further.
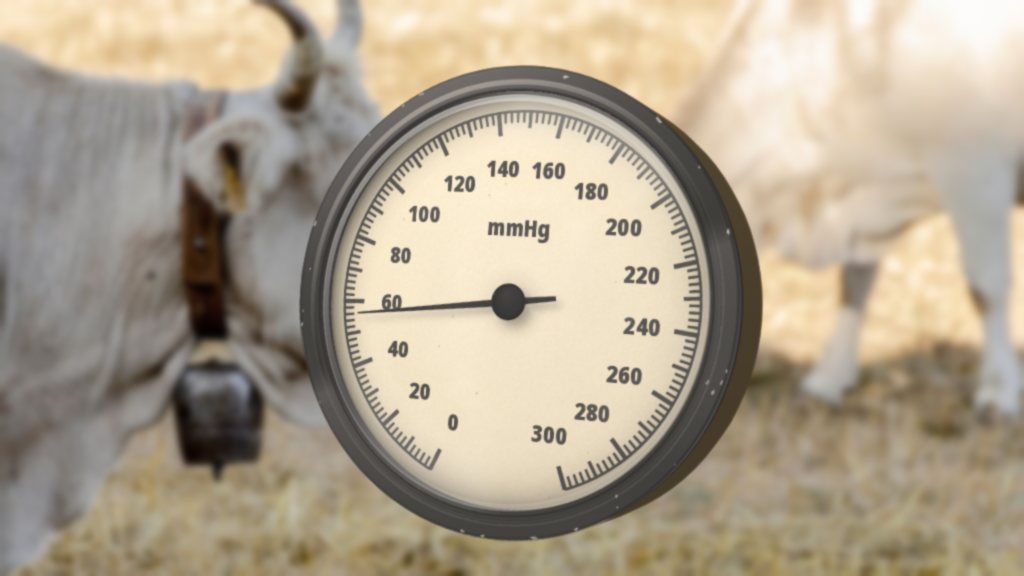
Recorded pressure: 56 (mmHg)
